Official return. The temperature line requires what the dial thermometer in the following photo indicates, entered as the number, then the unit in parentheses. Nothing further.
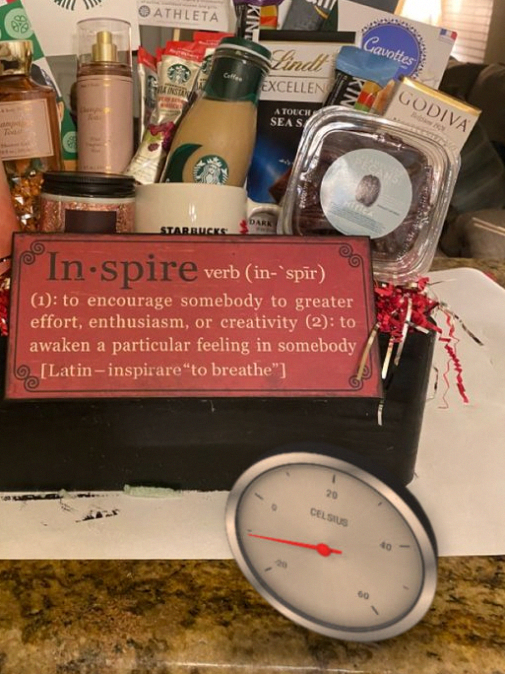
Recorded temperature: -10 (°C)
